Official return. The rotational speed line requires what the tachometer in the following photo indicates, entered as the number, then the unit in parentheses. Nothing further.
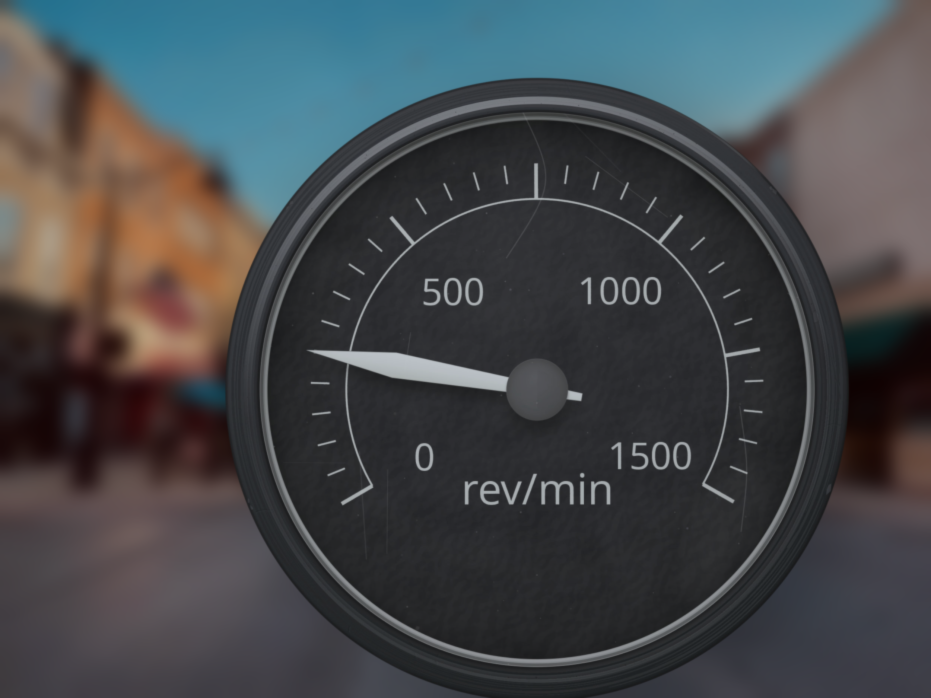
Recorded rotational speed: 250 (rpm)
